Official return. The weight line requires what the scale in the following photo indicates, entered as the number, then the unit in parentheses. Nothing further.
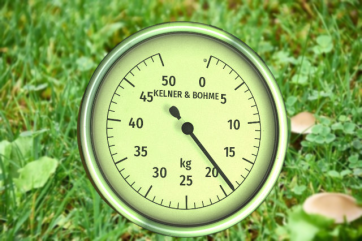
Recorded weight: 19 (kg)
